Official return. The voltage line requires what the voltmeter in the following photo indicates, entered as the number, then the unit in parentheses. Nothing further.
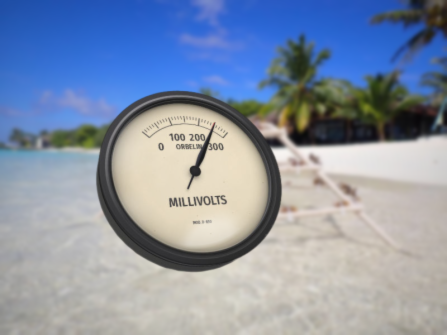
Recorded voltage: 250 (mV)
